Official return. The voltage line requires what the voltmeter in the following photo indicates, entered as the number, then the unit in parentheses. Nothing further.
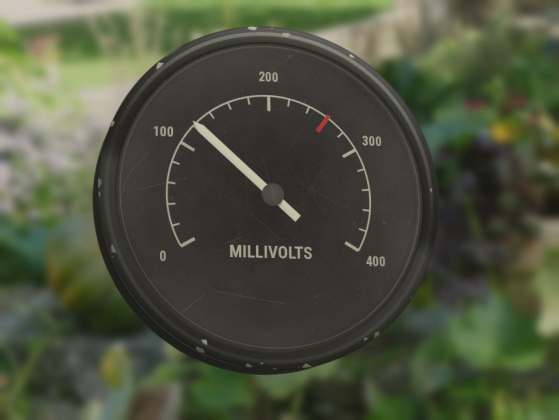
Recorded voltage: 120 (mV)
